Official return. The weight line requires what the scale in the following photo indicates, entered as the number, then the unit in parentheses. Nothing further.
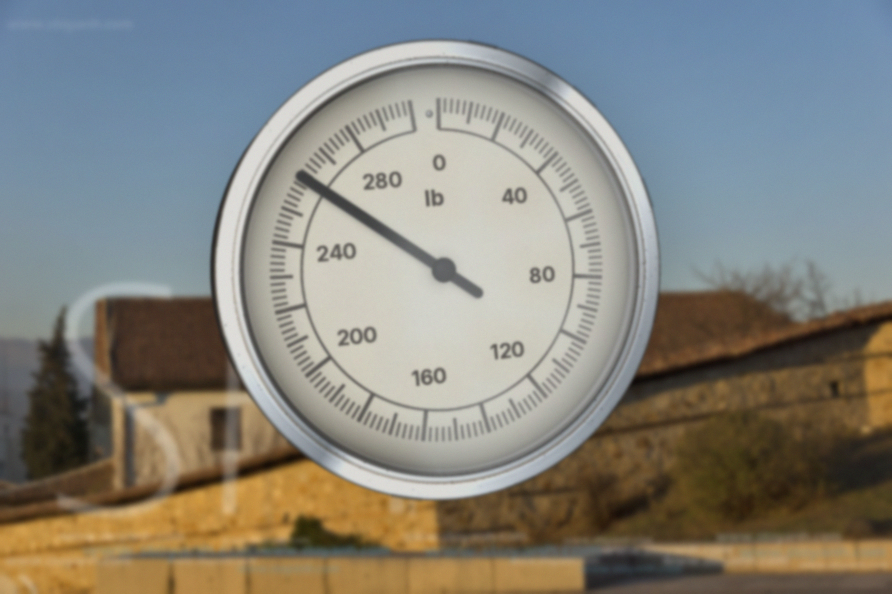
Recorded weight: 260 (lb)
